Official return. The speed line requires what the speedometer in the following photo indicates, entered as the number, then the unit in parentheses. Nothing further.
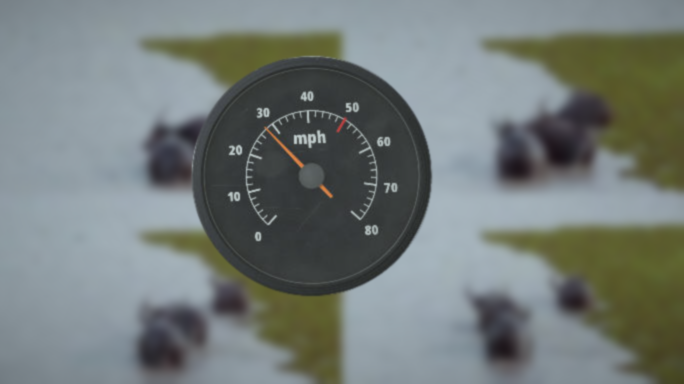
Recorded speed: 28 (mph)
